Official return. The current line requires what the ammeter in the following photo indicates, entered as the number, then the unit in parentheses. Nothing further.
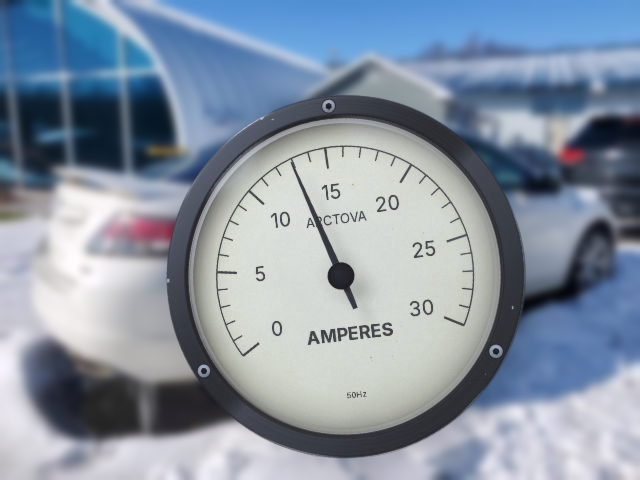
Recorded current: 13 (A)
